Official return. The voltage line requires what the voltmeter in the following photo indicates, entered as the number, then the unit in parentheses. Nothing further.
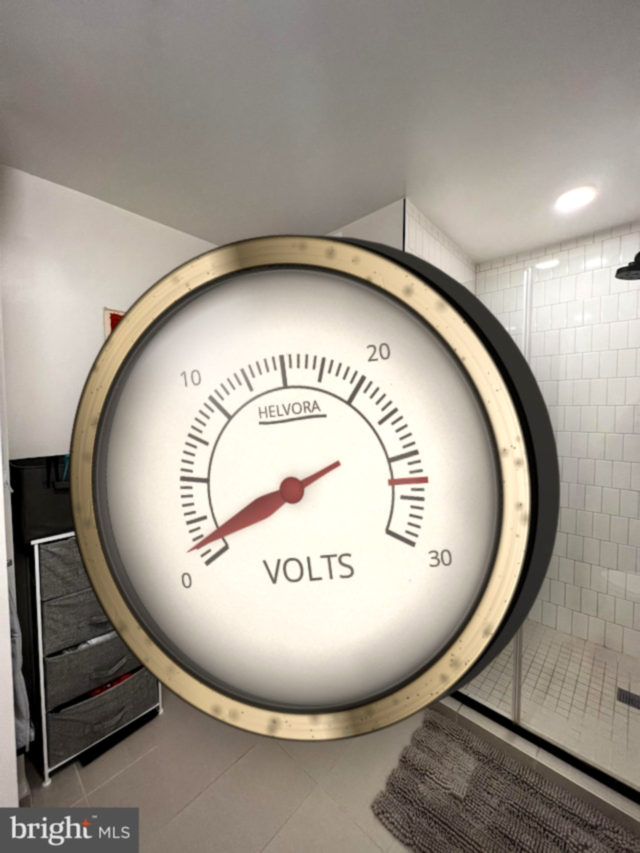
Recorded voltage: 1 (V)
